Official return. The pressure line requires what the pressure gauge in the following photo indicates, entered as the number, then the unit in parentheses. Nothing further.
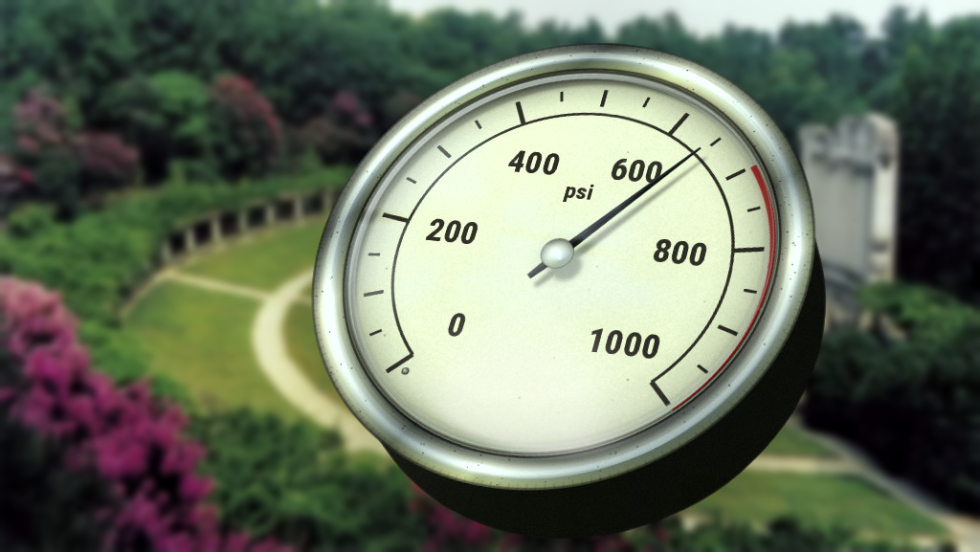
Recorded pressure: 650 (psi)
